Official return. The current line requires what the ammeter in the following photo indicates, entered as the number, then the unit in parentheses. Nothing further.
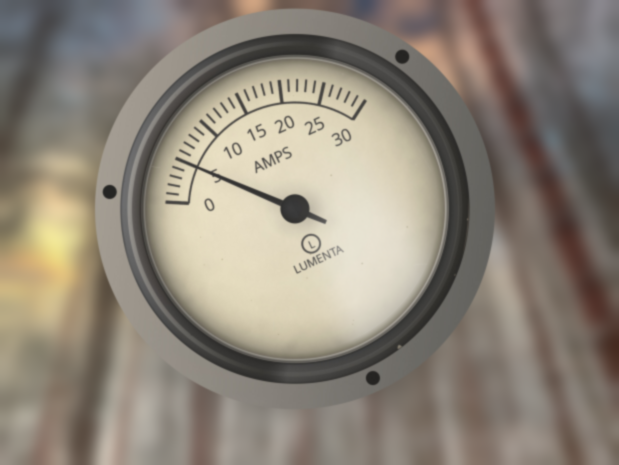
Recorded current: 5 (A)
